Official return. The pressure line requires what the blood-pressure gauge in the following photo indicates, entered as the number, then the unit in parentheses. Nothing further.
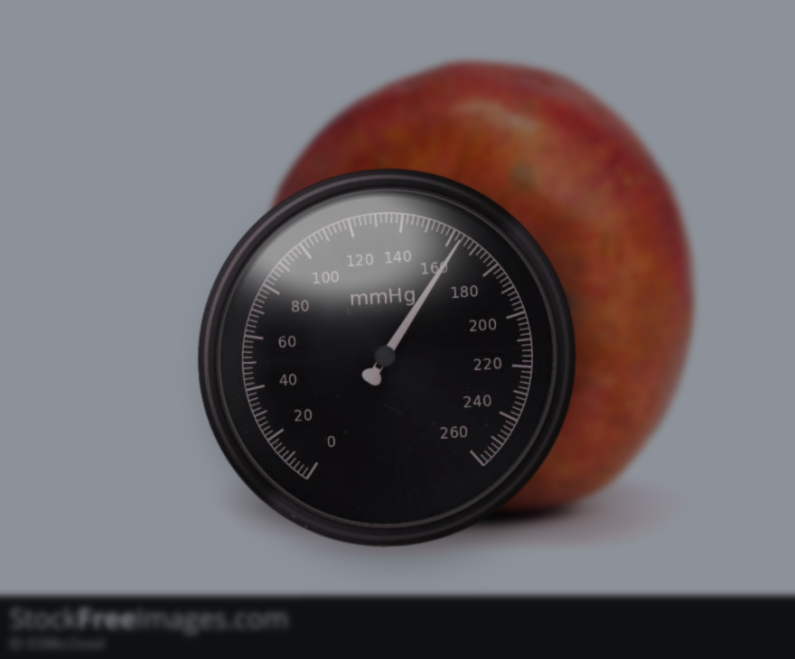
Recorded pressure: 164 (mmHg)
